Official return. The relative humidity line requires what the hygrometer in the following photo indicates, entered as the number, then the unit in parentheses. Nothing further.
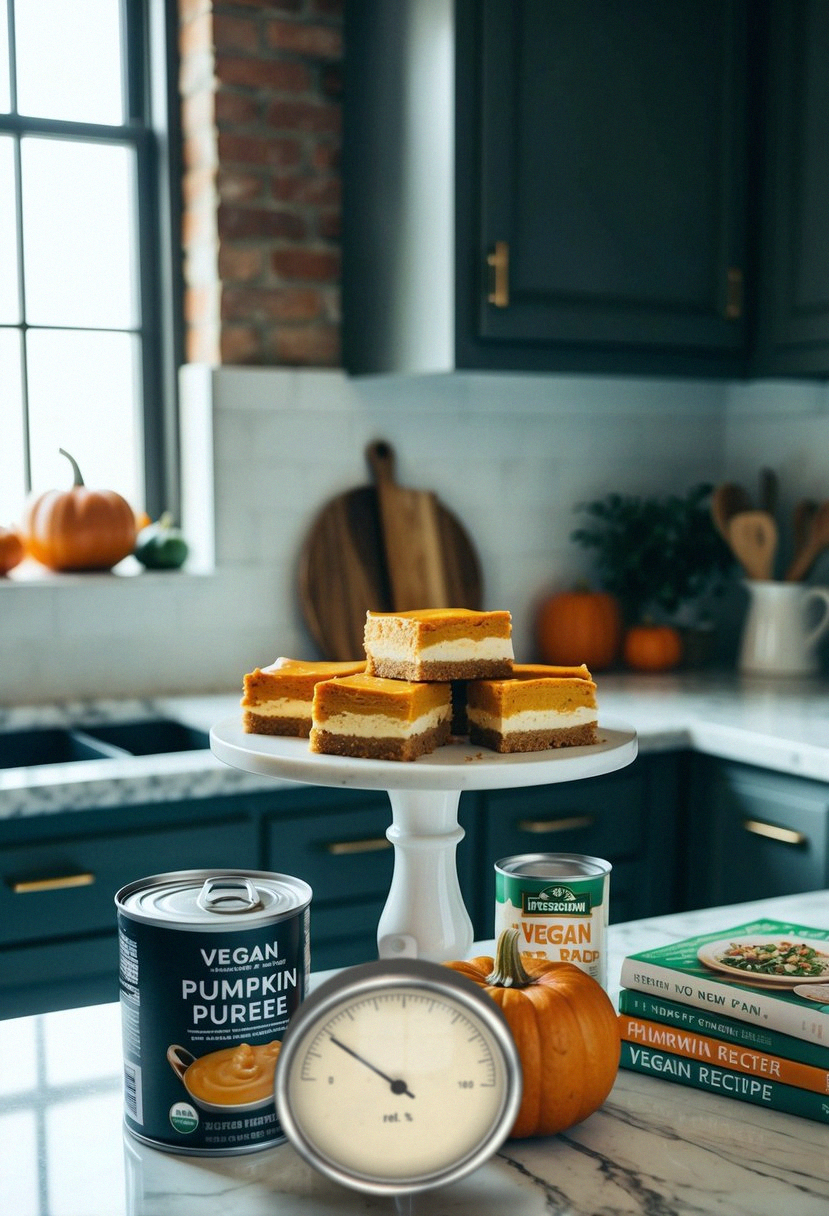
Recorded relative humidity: 20 (%)
